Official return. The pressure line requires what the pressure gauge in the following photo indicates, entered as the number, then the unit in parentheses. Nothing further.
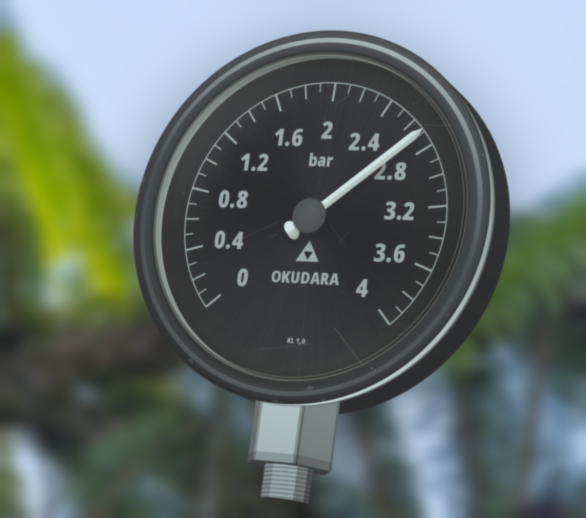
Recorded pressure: 2.7 (bar)
